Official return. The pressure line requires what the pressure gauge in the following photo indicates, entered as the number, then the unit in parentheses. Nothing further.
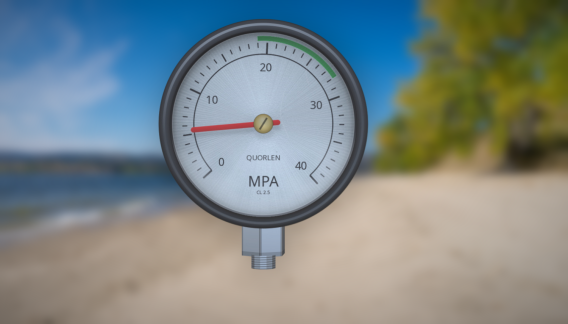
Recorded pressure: 5.5 (MPa)
